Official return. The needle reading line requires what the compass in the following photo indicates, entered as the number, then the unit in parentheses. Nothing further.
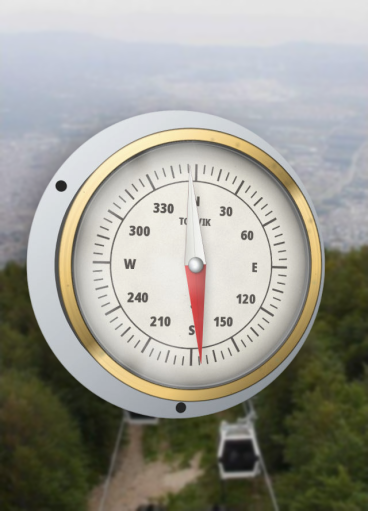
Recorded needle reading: 175 (°)
